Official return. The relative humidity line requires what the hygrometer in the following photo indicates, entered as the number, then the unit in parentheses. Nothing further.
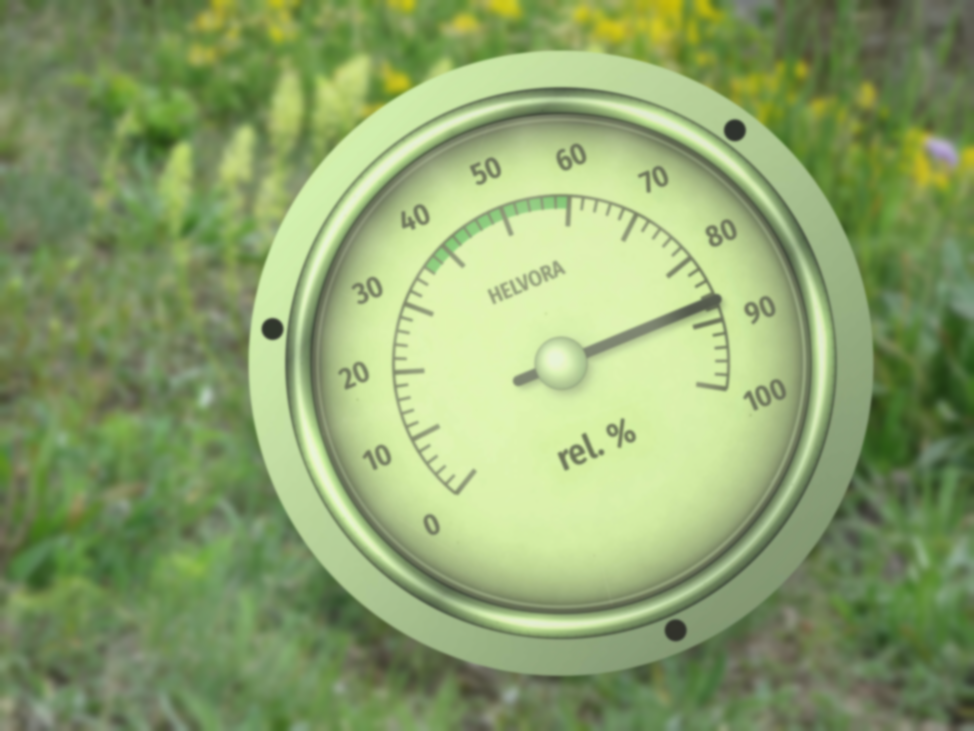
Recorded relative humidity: 87 (%)
